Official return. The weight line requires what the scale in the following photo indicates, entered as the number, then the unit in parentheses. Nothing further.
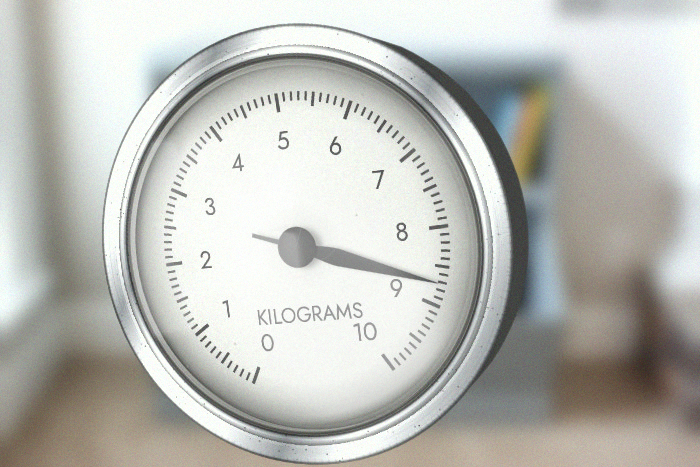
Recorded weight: 8.7 (kg)
